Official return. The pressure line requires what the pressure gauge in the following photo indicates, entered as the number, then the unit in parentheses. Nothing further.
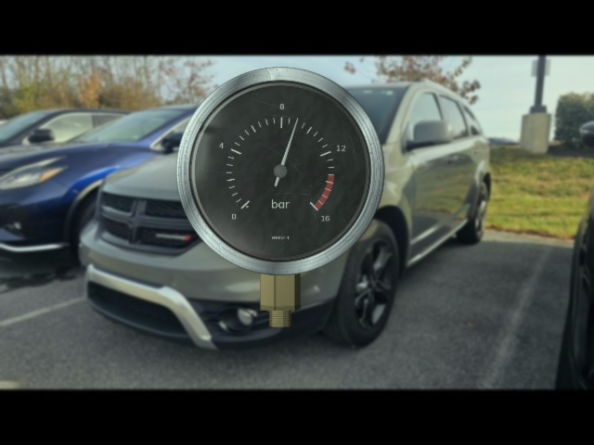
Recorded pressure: 9 (bar)
